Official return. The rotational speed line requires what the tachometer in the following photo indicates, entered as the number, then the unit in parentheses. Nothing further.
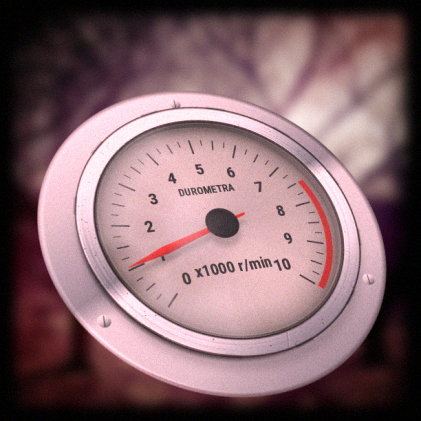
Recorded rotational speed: 1000 (rpm)
